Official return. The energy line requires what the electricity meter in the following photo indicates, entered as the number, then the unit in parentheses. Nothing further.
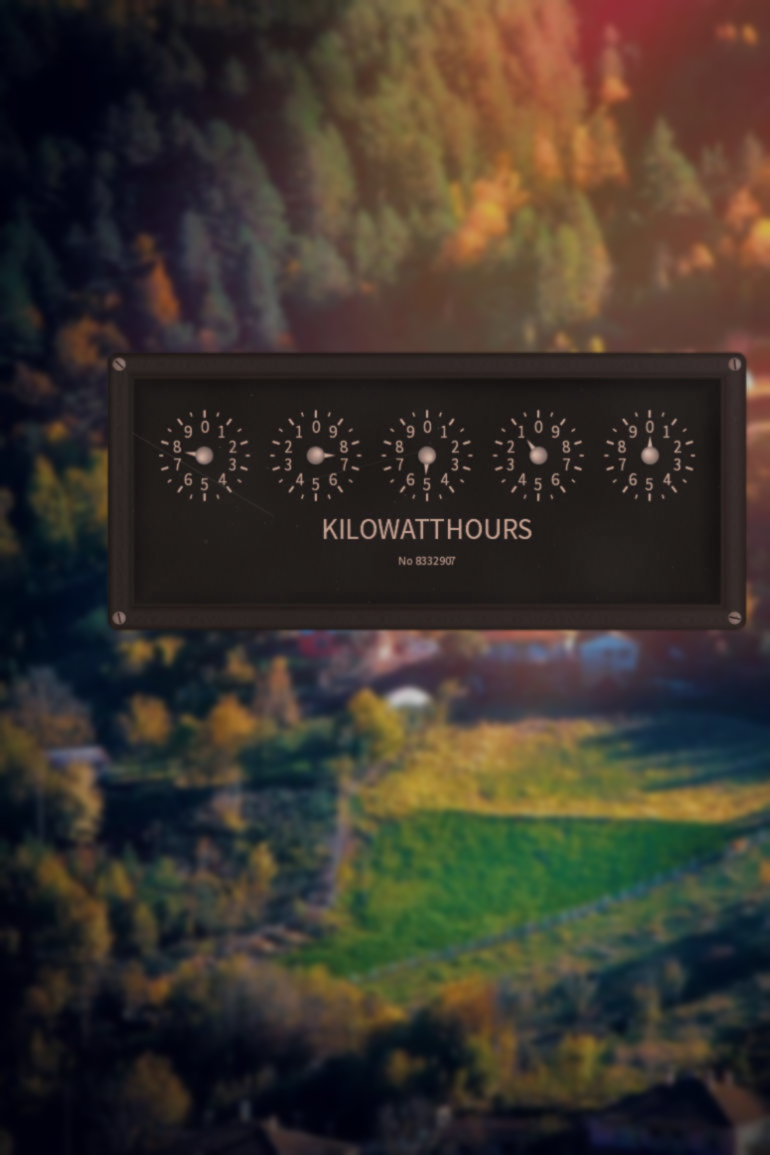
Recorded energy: 77510 (kWh)
